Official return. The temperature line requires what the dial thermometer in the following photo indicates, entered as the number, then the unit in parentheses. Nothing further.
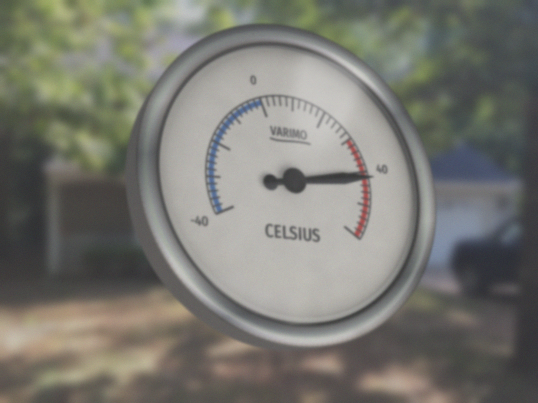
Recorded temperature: 42 (°C)
